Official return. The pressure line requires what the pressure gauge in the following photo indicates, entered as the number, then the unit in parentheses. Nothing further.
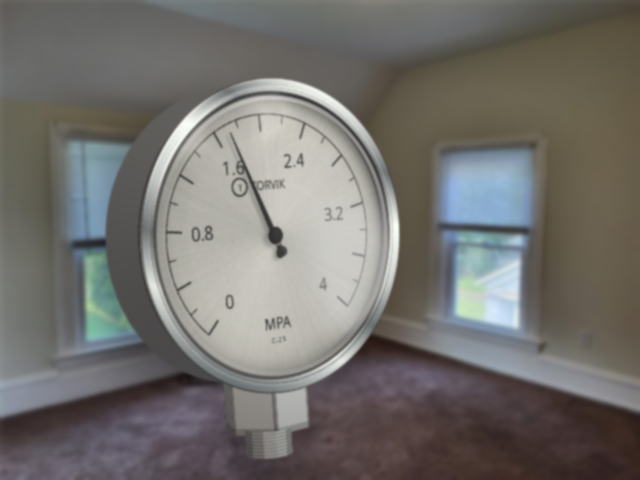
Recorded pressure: 1.7 (MPa)
